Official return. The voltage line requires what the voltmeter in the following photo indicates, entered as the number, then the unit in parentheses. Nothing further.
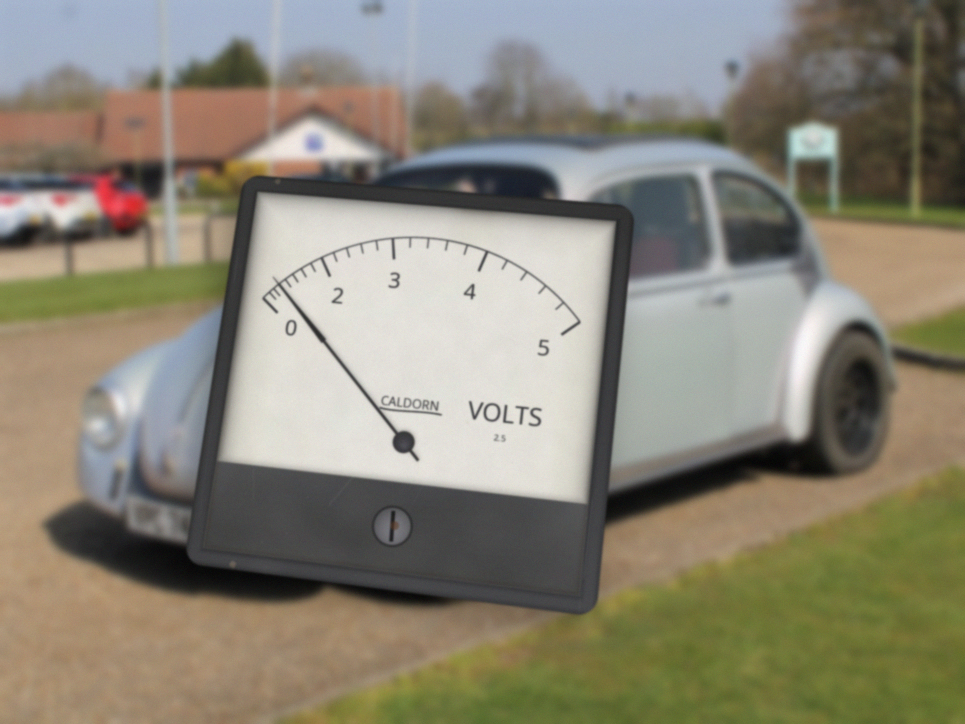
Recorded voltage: 1 (V)
